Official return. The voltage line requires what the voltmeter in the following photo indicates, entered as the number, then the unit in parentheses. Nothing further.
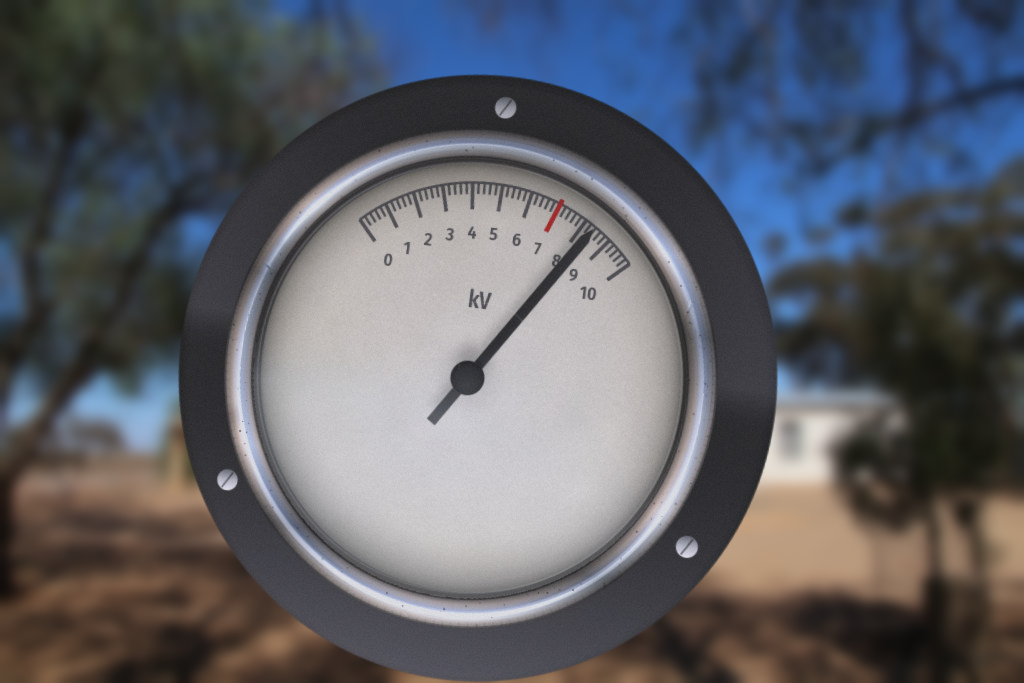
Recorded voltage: 8.4 (kV)
